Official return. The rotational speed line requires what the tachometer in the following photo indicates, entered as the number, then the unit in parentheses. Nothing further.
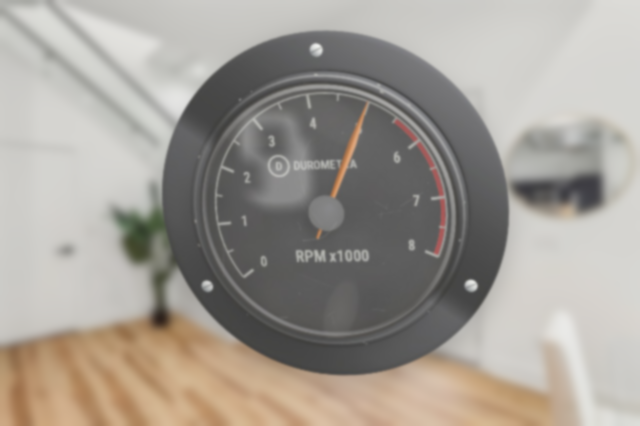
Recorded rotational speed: 5000 (rpm)
